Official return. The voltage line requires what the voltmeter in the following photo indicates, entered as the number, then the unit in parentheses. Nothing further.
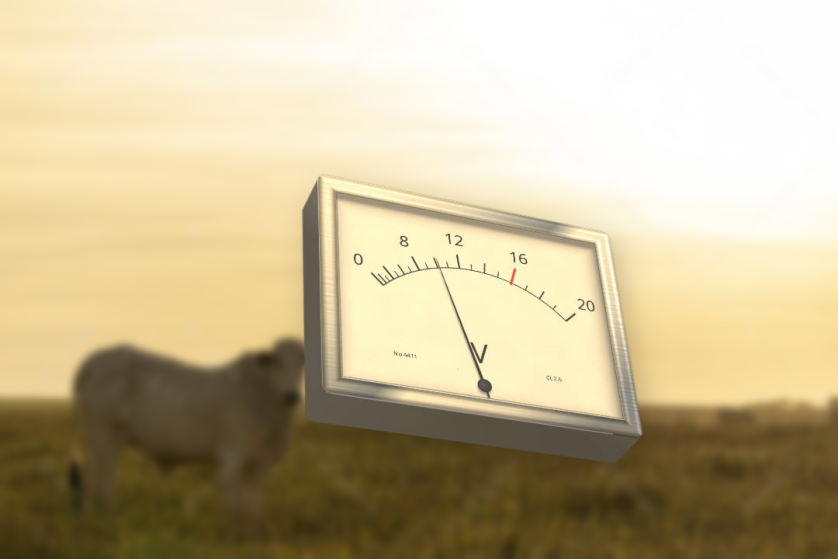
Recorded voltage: 10 (V)
